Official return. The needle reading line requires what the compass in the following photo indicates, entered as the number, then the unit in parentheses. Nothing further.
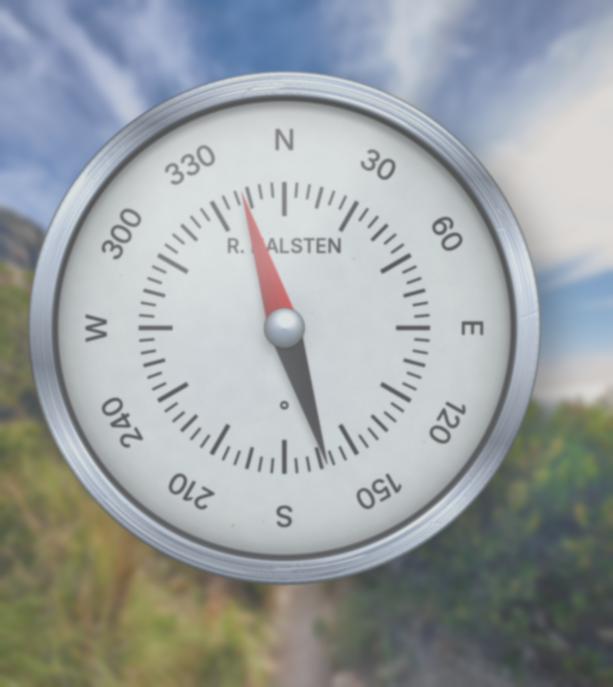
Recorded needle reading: 342.5 (°)
